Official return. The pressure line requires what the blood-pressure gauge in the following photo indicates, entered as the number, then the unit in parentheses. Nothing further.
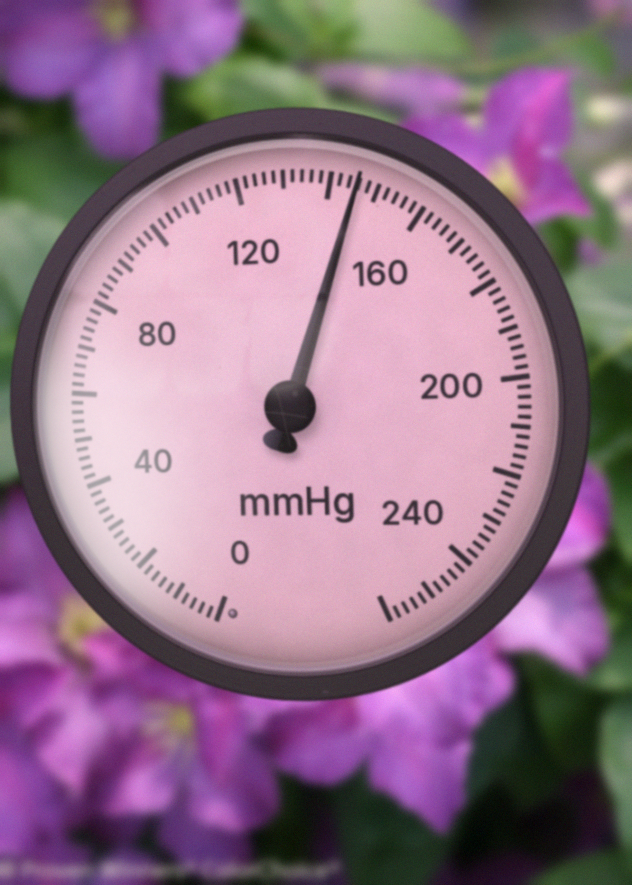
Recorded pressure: 146 (mmHg)
